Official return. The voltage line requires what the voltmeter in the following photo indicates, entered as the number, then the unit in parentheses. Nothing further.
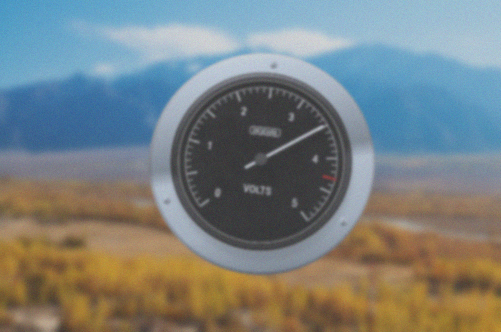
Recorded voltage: 3.5 (V)
